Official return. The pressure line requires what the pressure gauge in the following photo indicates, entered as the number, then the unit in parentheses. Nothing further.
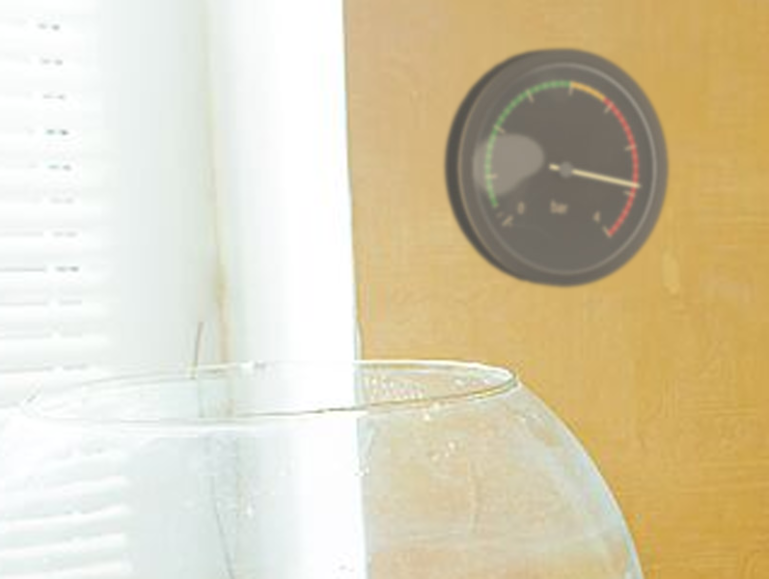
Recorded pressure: 3.4 (bar)
